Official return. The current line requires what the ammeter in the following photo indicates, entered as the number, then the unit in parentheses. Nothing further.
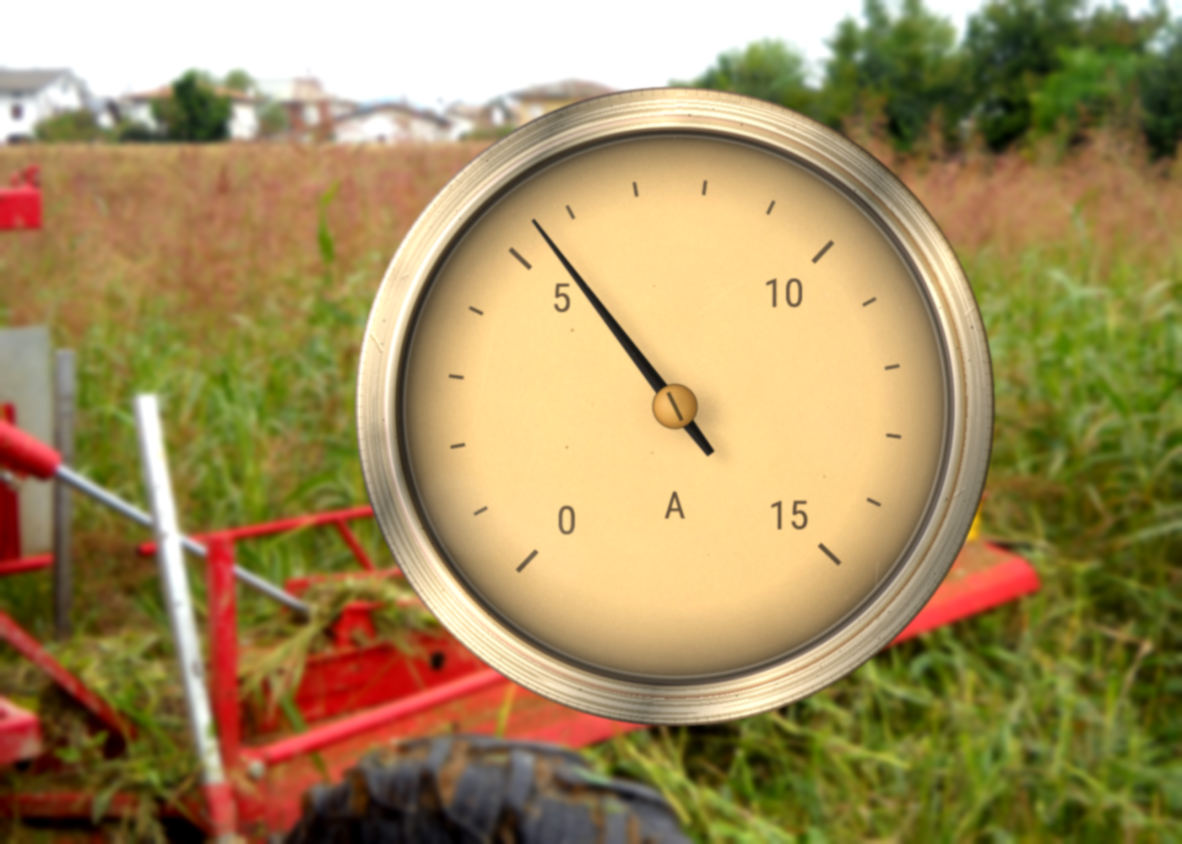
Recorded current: 5.5 (A)
